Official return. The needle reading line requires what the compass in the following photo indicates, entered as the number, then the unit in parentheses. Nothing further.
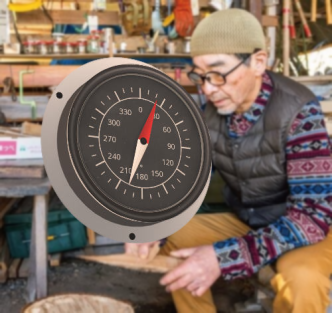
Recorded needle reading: 20 (°)
